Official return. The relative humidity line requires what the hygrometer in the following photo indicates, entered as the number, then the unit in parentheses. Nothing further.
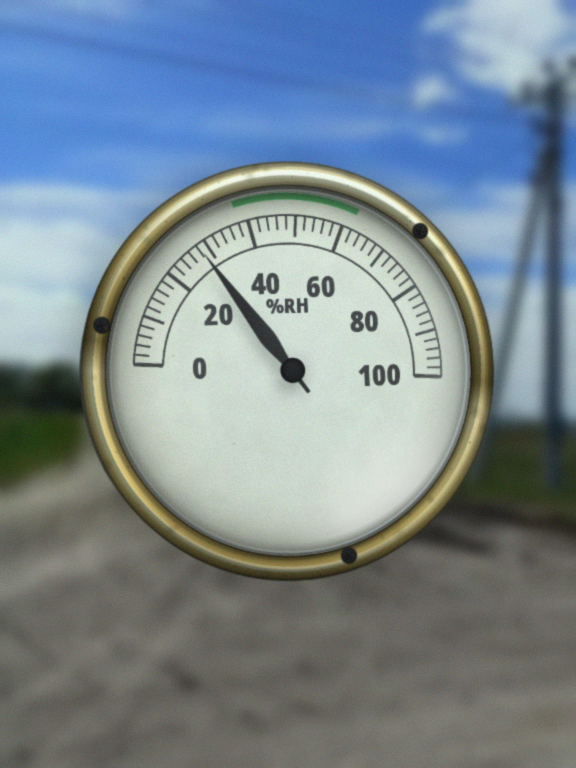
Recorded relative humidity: 28 (%)
